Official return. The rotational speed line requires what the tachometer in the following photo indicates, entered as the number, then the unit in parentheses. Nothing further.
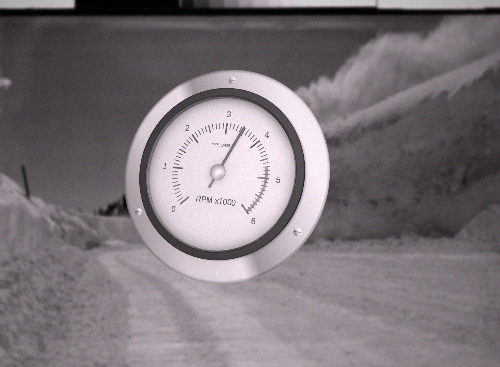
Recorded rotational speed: 3500 (rpm)
